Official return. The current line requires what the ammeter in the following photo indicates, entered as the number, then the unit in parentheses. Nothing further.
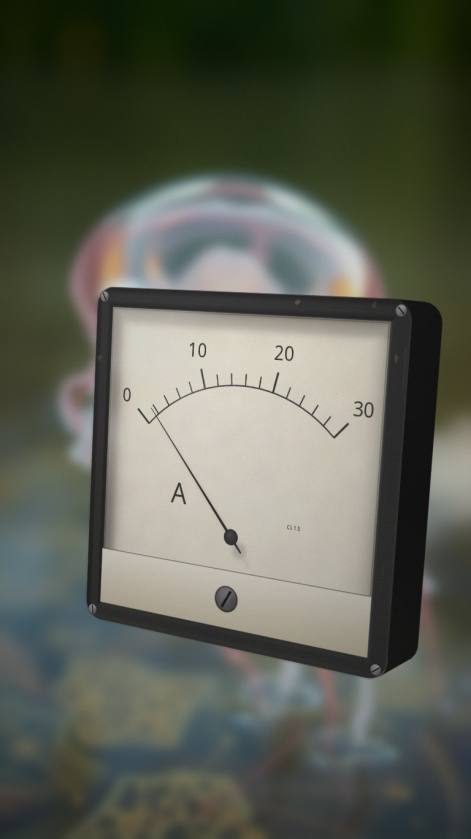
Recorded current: 2 (A)
